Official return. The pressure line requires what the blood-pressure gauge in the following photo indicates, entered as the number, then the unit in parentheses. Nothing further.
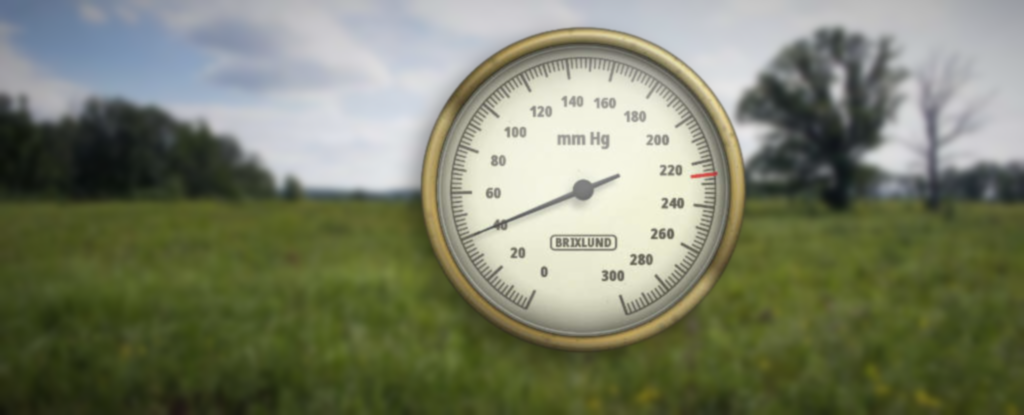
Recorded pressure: 40 (mmHg)
